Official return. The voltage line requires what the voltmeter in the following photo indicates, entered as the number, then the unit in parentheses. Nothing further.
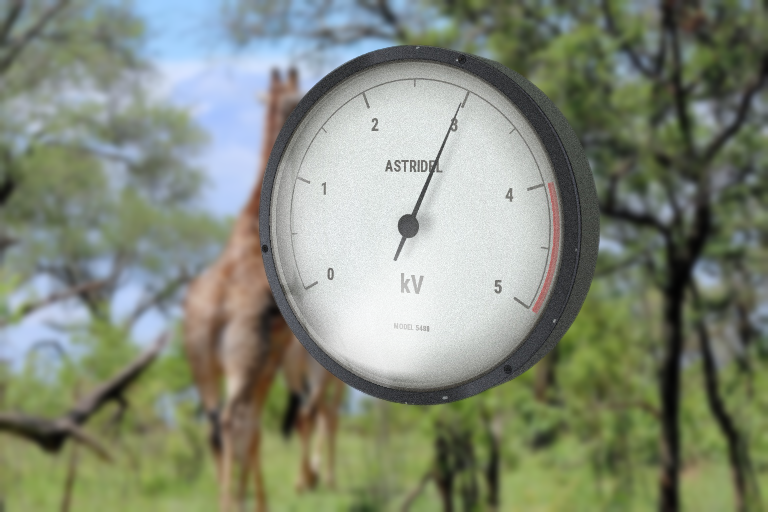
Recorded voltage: 3 (kV)
